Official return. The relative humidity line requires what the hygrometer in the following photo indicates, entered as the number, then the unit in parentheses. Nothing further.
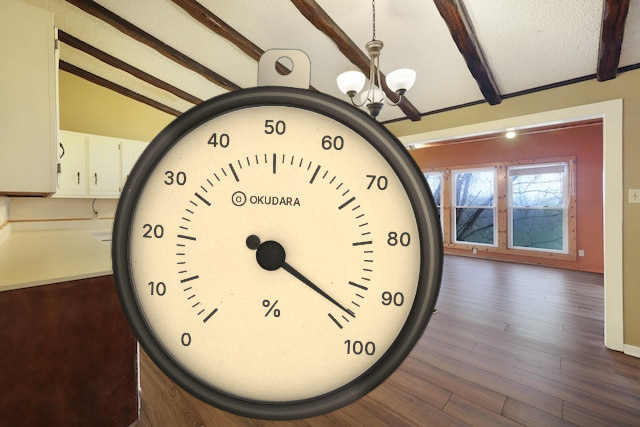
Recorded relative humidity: 96 (%)
